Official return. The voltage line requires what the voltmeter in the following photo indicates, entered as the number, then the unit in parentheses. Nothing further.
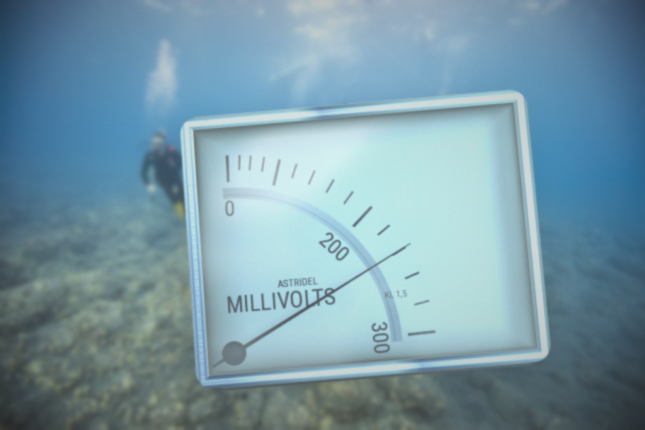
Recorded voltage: 240 (mV)
